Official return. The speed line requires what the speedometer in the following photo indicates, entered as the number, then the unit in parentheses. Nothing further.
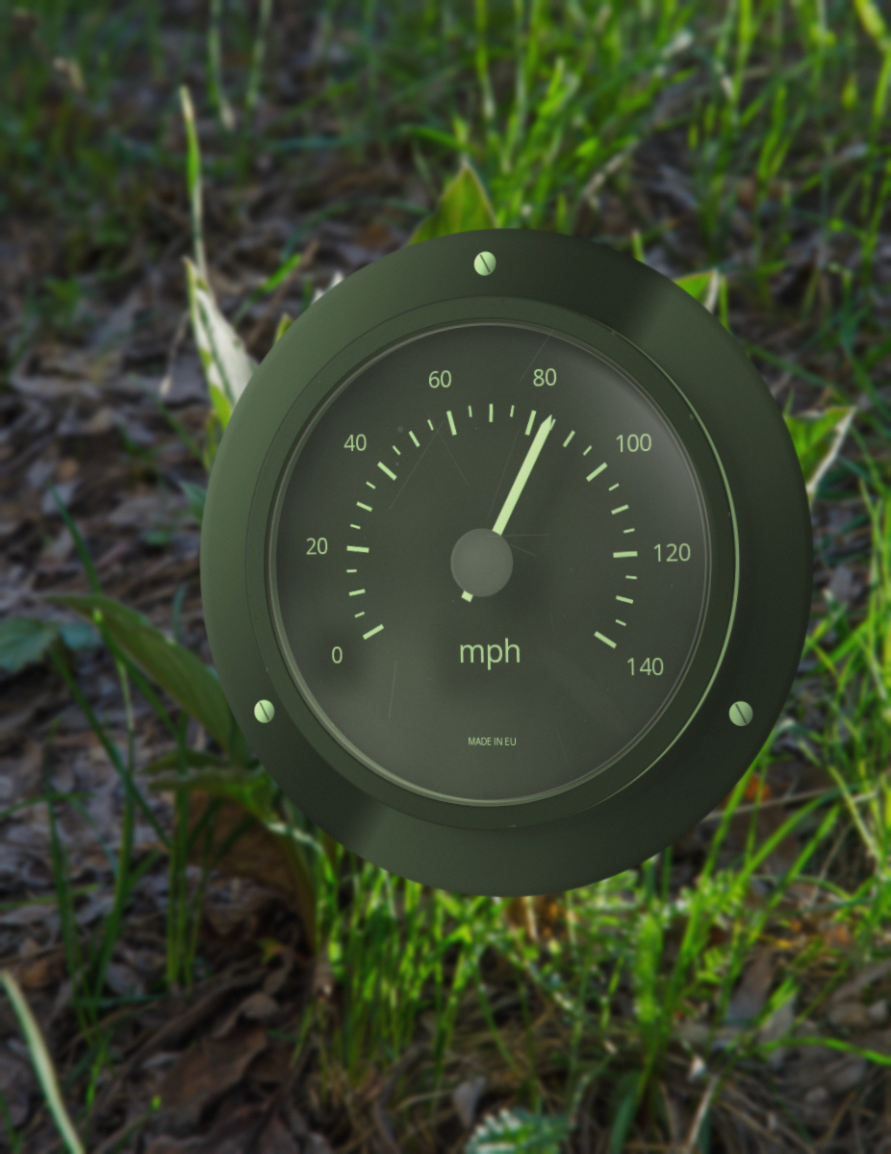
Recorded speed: 85 (mph)
